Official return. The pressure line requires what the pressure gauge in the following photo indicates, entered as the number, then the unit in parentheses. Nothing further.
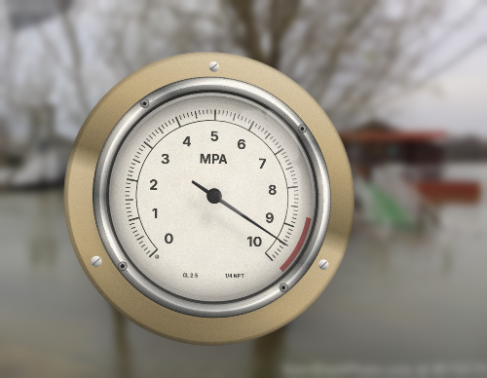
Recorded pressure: 9.5 (MPa)
